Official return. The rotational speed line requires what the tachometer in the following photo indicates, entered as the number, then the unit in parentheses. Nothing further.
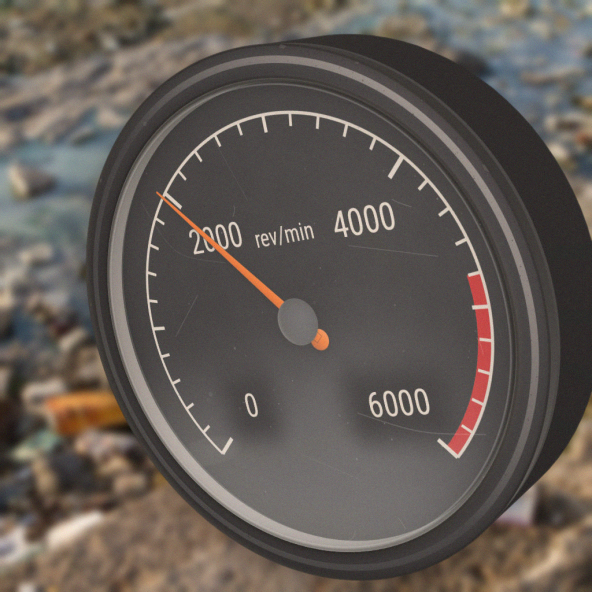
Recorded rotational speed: 2000 (rpm)
